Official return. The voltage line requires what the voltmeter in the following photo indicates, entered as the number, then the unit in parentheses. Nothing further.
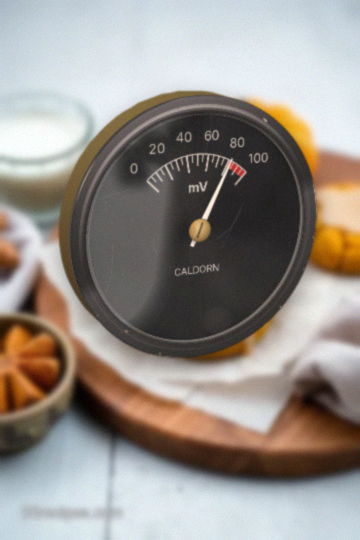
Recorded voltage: 80 (mV)
